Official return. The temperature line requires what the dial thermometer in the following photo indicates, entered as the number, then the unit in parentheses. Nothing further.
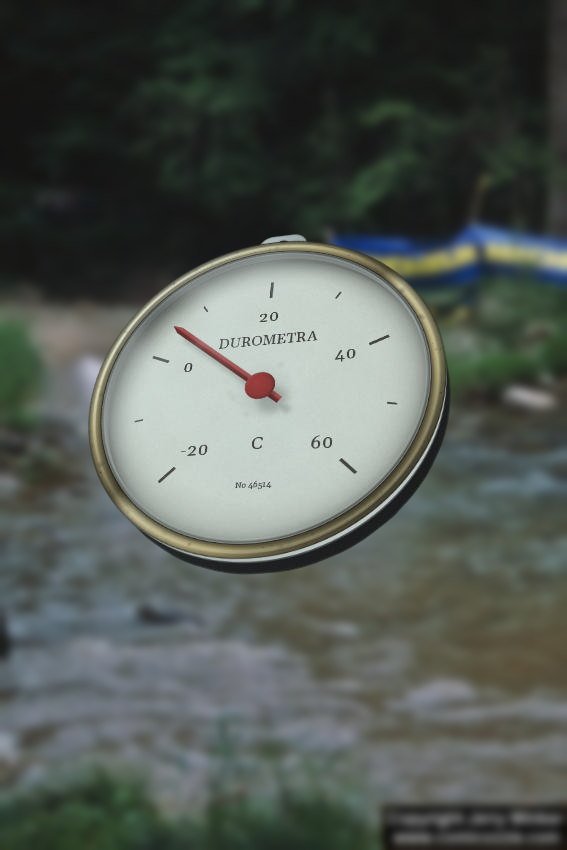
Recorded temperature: 5 (°C)
